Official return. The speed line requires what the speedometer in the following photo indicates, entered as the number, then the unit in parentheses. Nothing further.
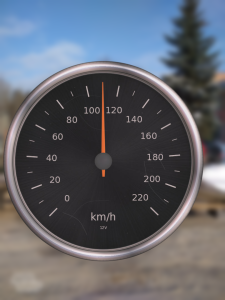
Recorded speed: 110 (km/h)
